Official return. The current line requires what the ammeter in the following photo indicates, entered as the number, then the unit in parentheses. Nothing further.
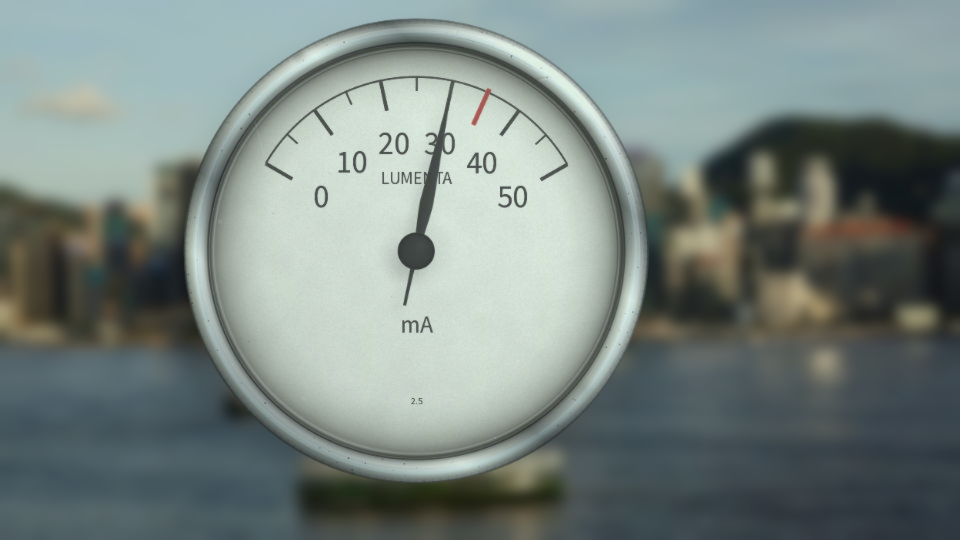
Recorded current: 30 (mA)
